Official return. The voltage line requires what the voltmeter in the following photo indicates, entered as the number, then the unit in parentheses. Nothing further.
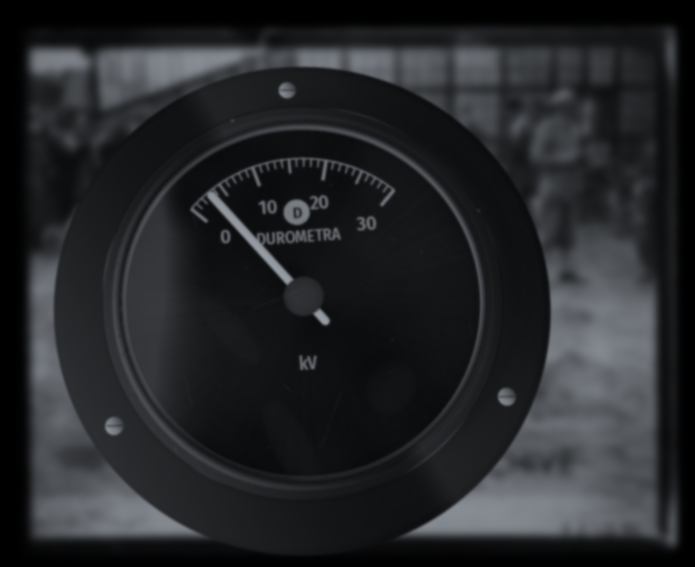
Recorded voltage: 3 (kV)
